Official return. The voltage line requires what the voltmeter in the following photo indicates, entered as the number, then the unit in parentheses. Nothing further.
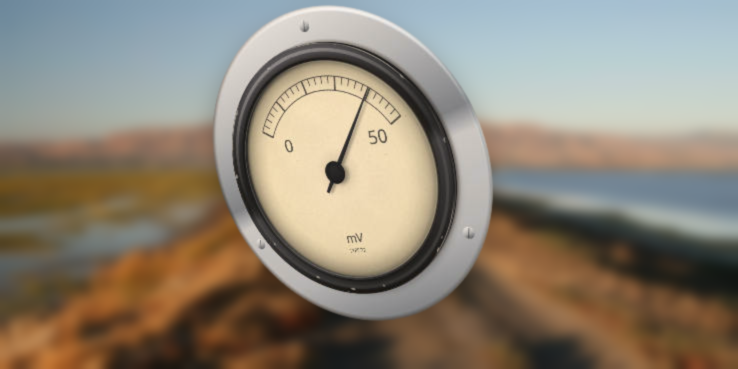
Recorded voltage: 40 (mV)
